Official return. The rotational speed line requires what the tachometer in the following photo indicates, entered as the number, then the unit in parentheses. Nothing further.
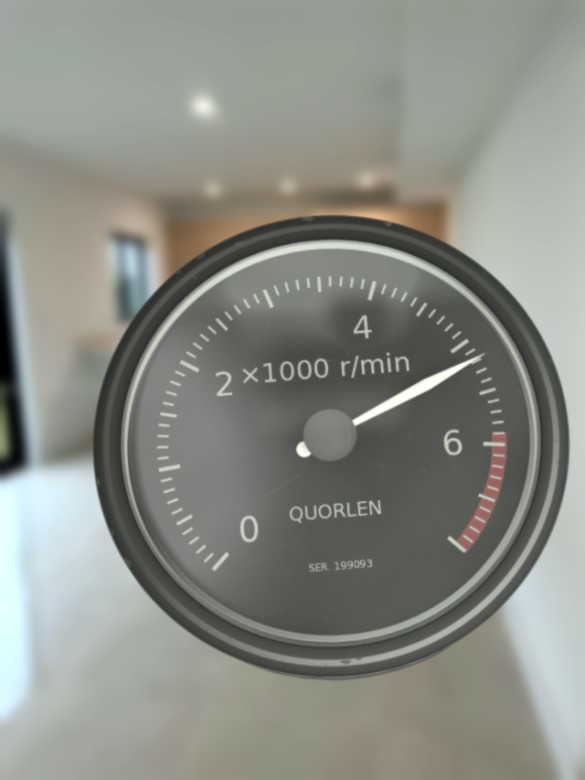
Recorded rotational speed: 5200 (rpm)
